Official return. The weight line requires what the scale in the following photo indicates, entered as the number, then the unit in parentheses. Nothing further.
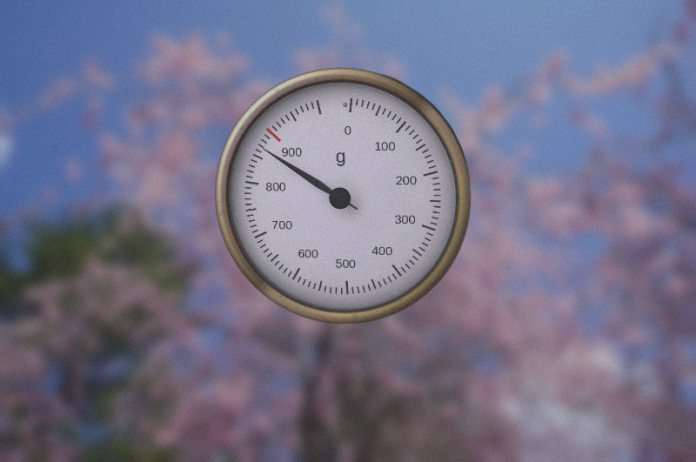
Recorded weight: 870 (g)
